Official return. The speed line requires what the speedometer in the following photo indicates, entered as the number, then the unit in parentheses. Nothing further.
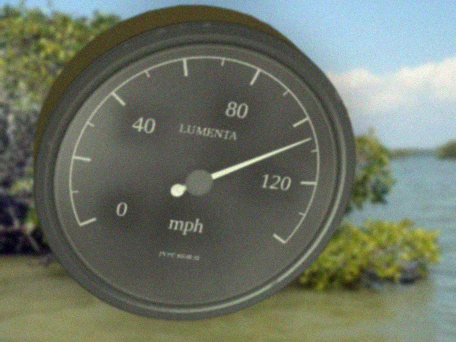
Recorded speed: 105 (mph)
